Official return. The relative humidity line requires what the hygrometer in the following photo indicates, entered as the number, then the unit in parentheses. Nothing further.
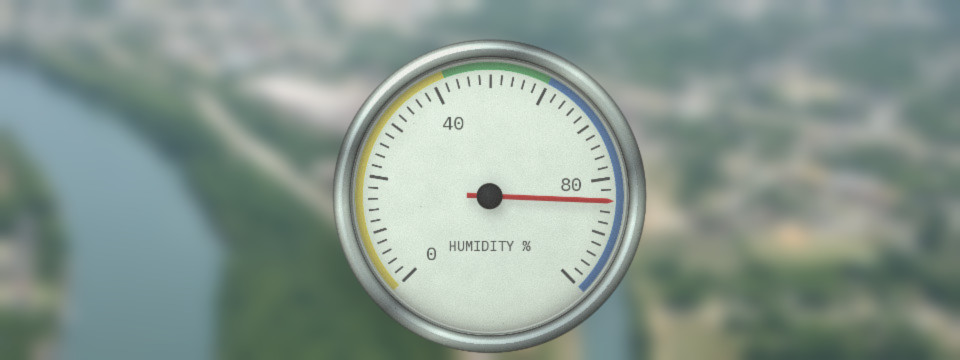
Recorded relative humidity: 84 (%)
